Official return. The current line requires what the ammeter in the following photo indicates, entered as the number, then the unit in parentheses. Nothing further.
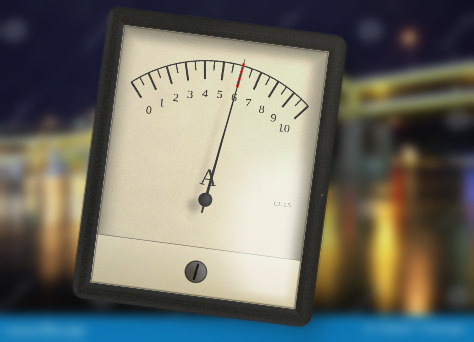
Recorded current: 6 (A)
